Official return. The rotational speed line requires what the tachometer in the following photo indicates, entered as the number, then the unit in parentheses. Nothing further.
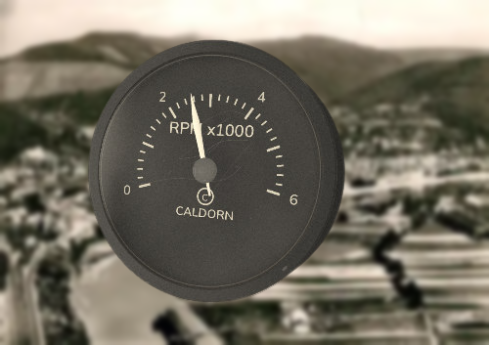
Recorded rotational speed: 2600 (rpm)
